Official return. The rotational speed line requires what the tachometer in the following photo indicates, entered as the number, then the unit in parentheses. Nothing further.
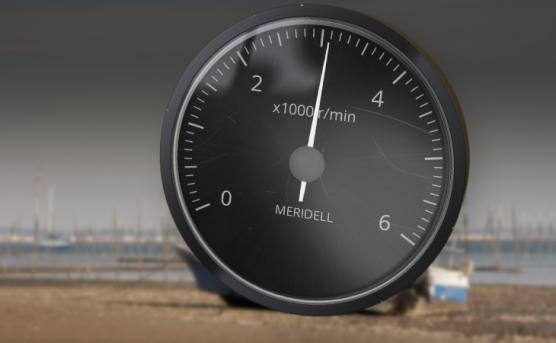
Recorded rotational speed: 3100 (rpm)
